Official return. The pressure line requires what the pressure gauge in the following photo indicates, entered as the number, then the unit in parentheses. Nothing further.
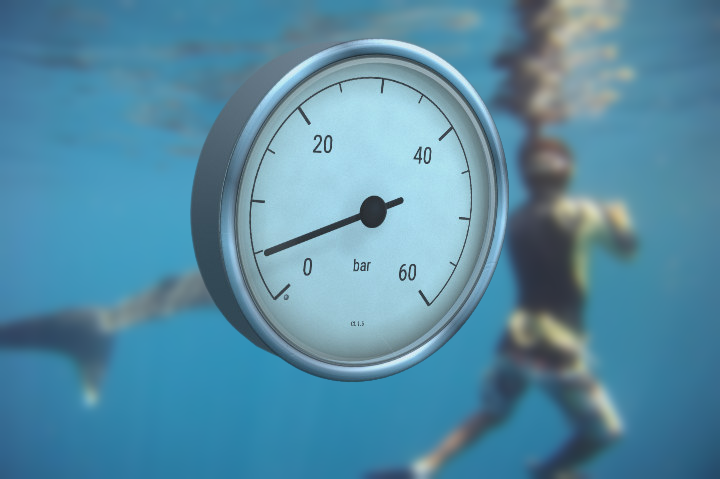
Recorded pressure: 5 (bar)
